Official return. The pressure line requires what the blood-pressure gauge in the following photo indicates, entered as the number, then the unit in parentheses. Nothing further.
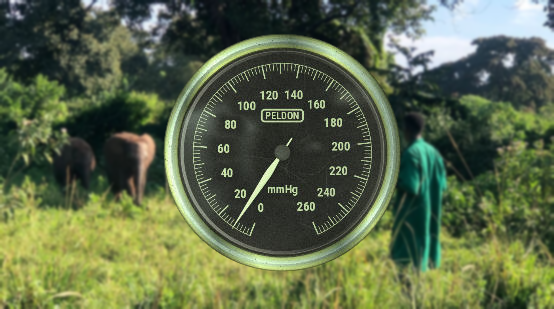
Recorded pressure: 10 (mmHg)
